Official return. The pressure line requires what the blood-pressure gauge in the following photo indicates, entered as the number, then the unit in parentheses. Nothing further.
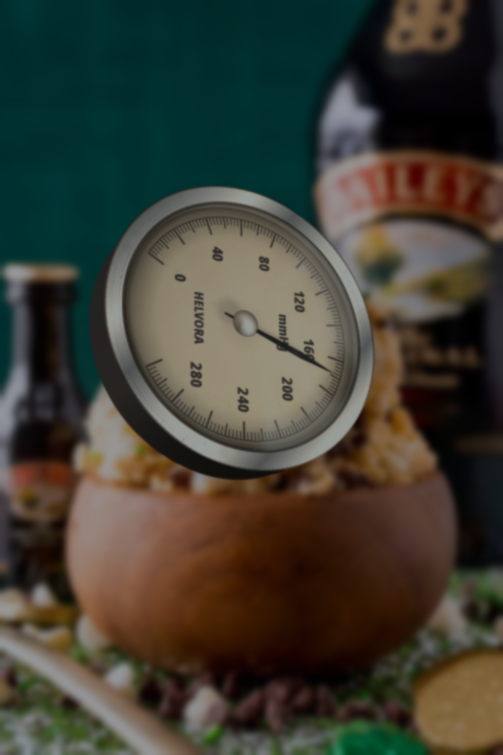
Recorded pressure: 170 (mmHg)
